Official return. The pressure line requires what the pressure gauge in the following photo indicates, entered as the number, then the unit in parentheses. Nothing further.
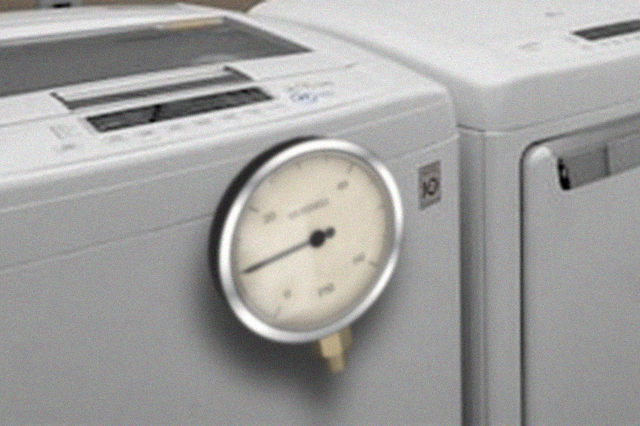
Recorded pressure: 10 (psi)
